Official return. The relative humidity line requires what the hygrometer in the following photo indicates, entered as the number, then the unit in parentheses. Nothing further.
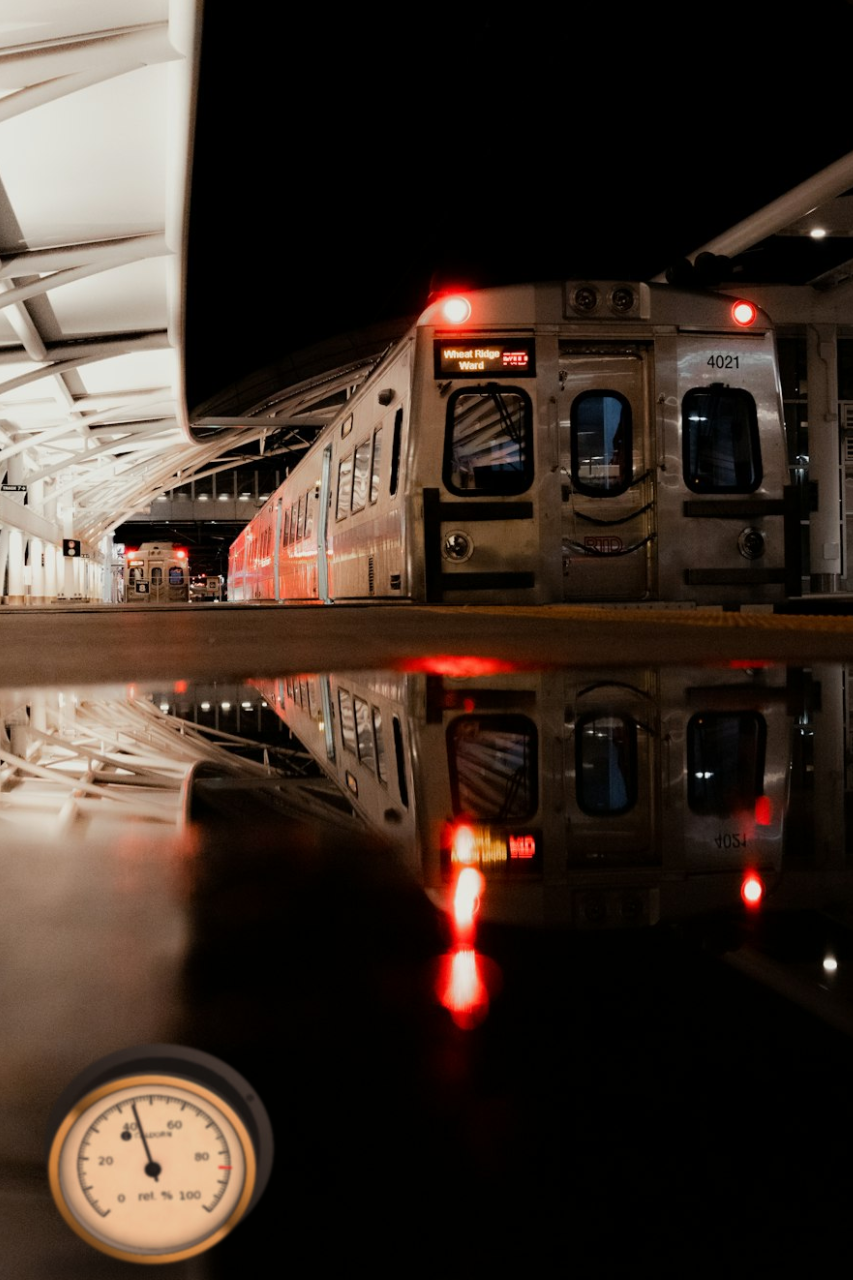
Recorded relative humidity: 45 (%)
